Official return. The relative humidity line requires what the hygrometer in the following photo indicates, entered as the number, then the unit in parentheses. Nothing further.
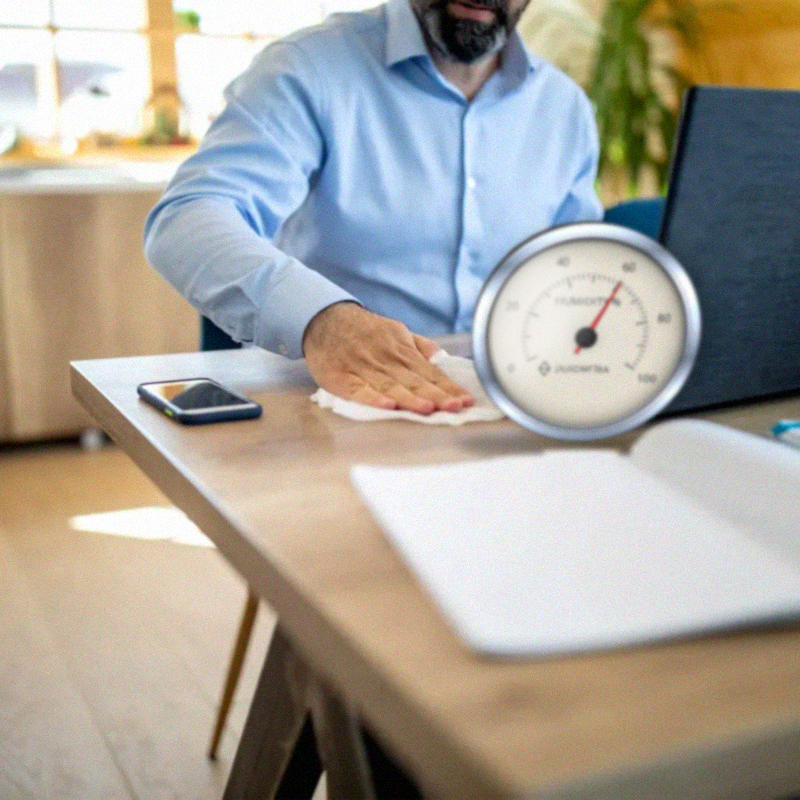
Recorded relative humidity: 60 (%)
